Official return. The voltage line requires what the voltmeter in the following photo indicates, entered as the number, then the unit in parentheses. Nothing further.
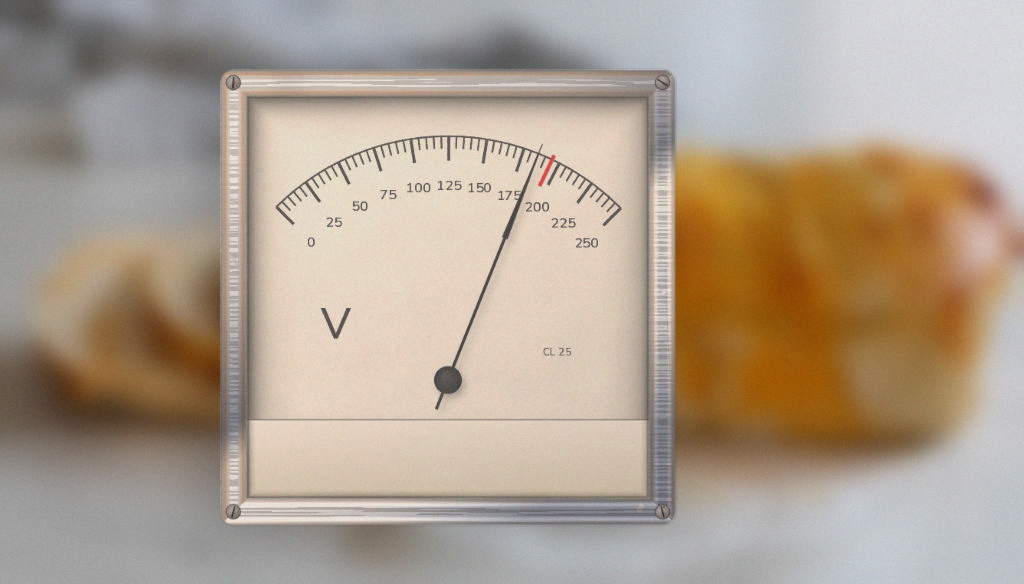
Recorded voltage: 185 (V)
